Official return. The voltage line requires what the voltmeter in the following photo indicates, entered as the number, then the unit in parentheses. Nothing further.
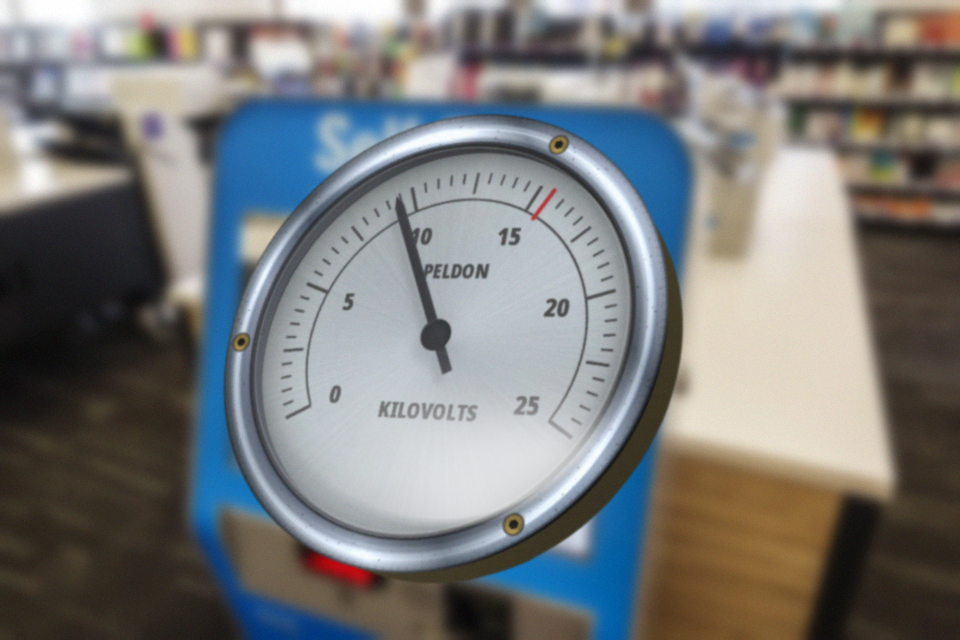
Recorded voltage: 9.5 (kV)
